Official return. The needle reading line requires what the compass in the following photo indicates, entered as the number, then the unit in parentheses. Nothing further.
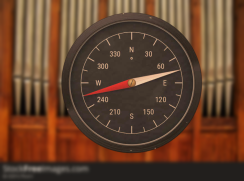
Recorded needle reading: 255 (°)
